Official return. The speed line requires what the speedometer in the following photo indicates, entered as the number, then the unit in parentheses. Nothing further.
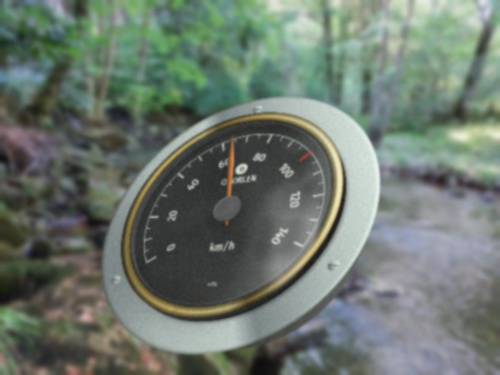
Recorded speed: 65 (km/h)
